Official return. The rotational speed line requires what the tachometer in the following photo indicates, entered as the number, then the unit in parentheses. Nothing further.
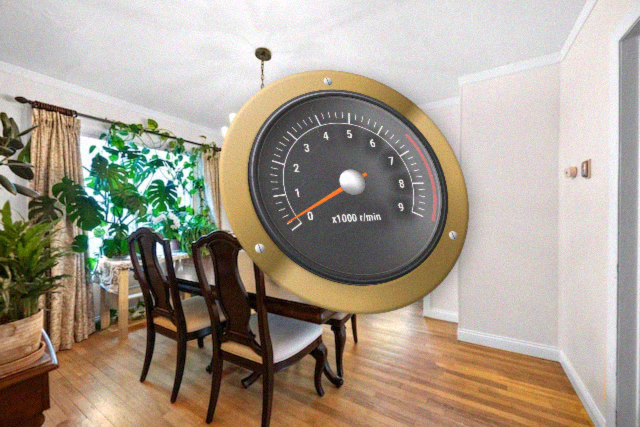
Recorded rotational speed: 200 (rpm)
